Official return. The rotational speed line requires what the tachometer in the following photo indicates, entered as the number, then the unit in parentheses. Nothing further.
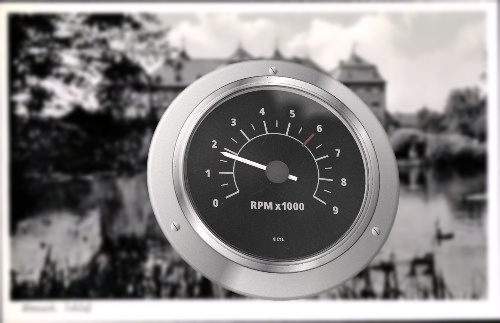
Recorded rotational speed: 1750 (rpm)
